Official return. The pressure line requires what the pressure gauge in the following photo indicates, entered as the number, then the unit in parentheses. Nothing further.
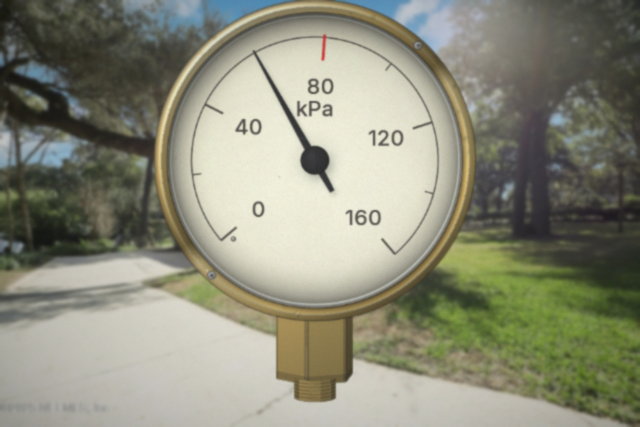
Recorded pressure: 60 (kPa)
